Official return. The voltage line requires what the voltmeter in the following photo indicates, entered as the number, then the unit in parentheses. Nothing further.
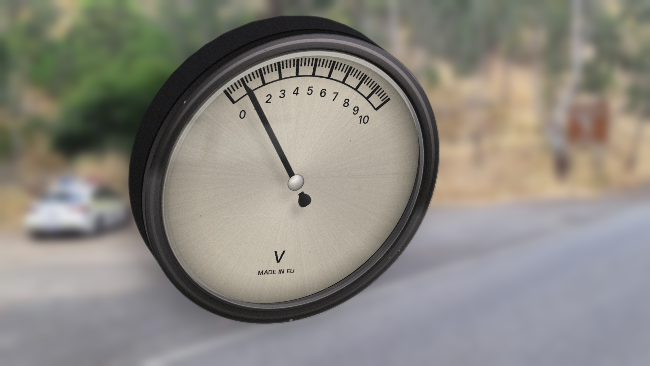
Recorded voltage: 1 (V)
